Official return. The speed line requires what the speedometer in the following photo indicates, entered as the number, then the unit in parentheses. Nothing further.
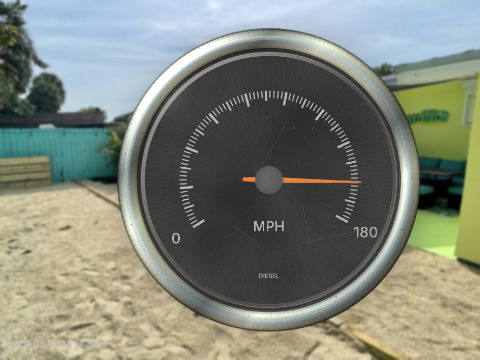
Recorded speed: 160 (mph)
